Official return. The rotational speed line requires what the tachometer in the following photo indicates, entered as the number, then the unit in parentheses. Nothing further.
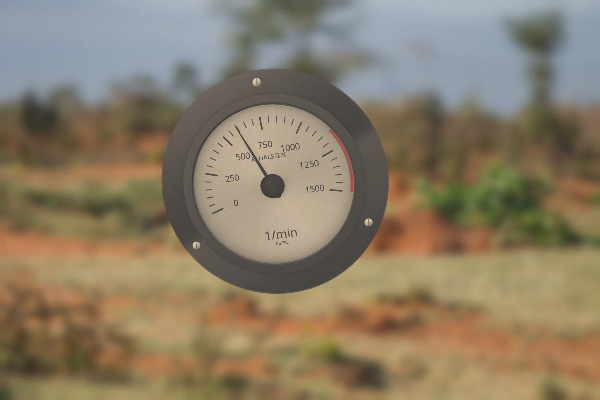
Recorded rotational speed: 600 (rpm)
